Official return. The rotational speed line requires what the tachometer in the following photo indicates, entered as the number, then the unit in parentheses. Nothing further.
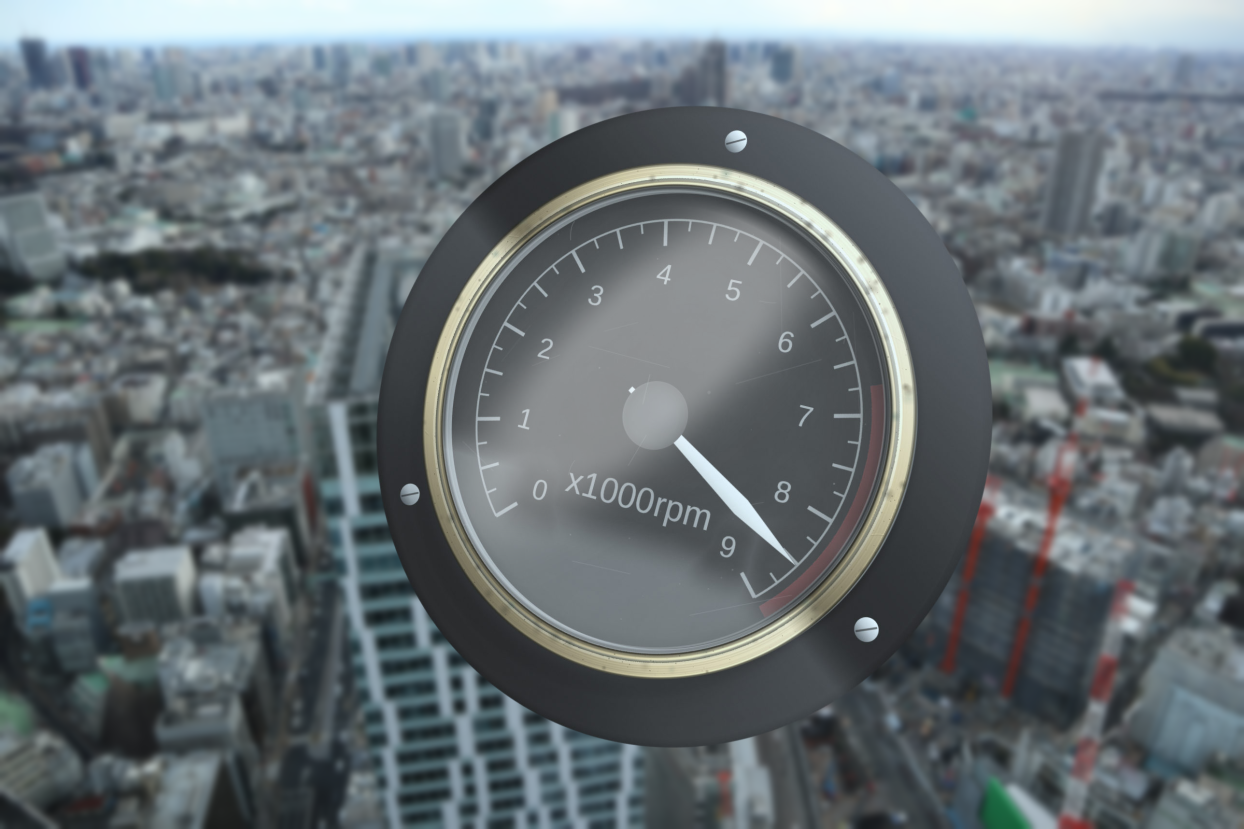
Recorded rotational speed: 8500 (rpm)
